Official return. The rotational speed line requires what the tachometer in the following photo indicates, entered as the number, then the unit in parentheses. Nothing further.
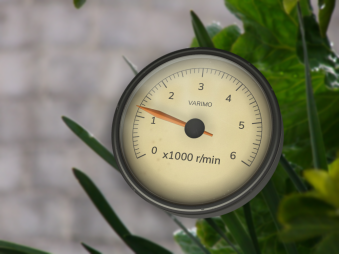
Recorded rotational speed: 1200 (rpm)
